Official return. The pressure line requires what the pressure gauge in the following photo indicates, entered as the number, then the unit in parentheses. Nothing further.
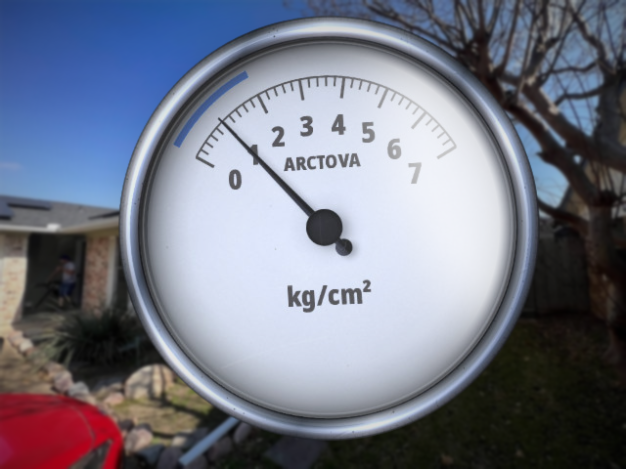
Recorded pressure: 1 (kg/cm²)
